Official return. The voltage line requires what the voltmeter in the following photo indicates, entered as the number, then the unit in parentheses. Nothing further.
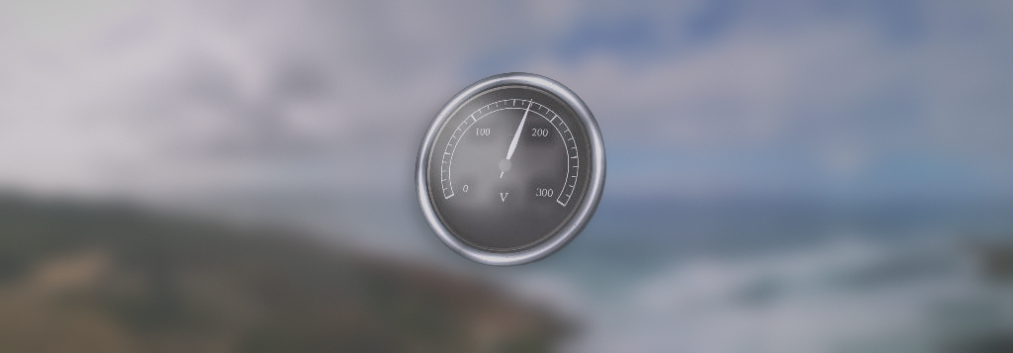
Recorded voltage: 170 (V)
